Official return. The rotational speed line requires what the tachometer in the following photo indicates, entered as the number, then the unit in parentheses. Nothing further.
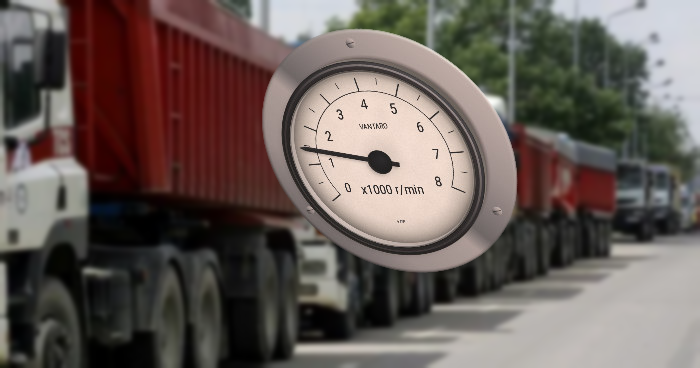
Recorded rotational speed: 1500 (rpm)
